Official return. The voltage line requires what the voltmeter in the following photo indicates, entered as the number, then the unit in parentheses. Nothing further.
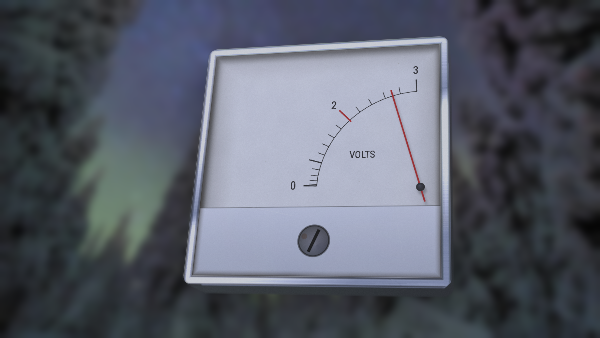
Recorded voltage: 2.7 (V)
